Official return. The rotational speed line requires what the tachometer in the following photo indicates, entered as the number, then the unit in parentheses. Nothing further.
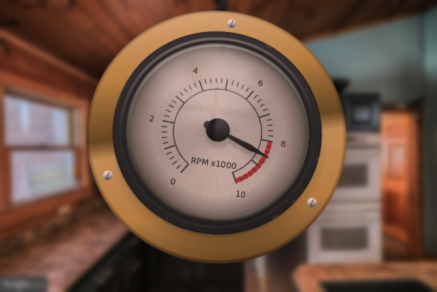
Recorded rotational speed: 8600 (rpm)
